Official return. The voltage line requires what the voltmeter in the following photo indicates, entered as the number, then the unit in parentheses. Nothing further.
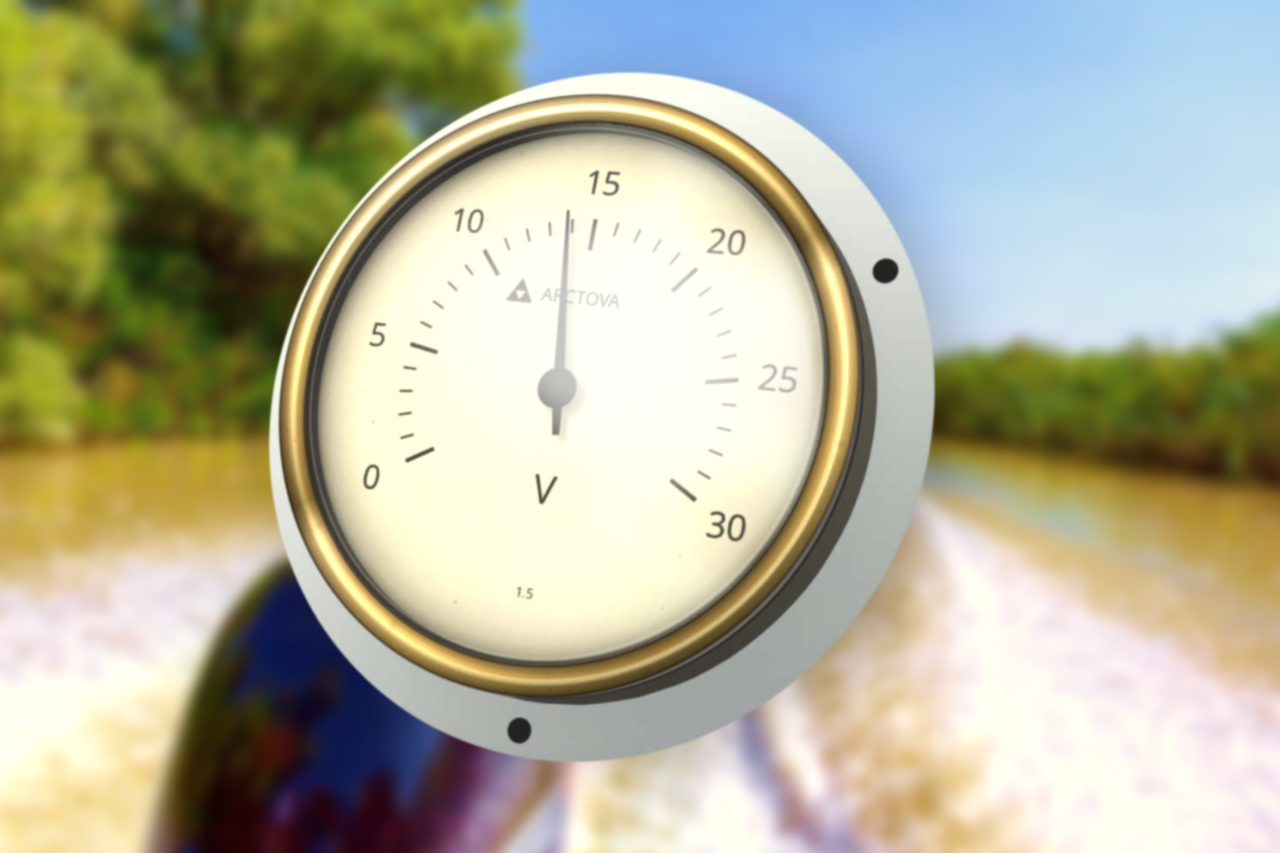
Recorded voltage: 14 (V)
